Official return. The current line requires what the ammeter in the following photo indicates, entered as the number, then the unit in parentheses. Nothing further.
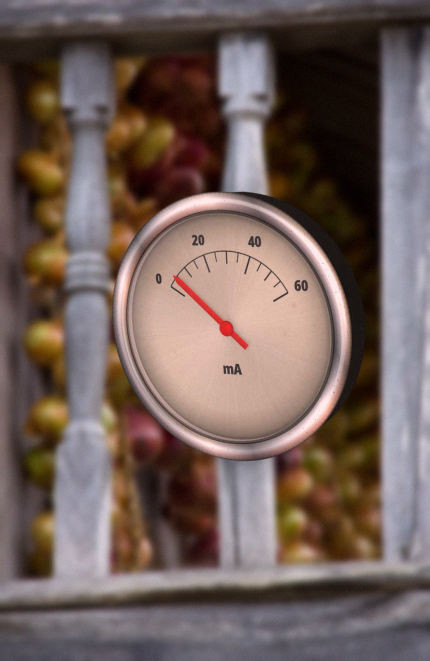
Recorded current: 5 (mA)
